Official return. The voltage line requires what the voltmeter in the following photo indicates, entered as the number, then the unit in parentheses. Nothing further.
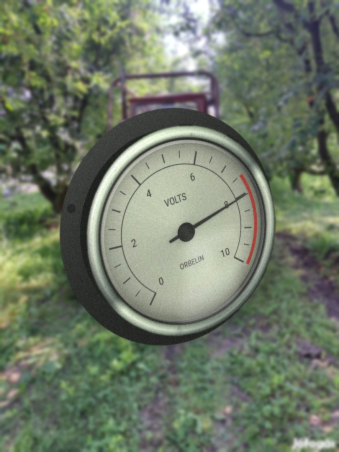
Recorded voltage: 8 (V)
